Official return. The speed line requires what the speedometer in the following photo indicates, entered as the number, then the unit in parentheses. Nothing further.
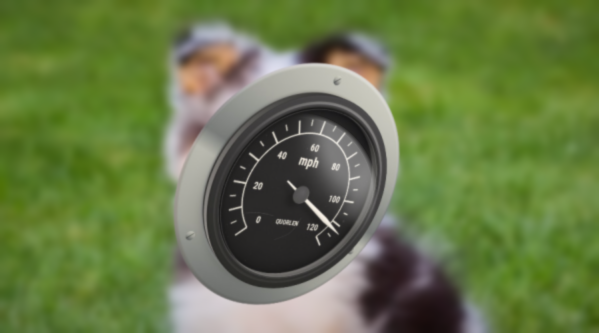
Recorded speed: 112.5 (mph)
